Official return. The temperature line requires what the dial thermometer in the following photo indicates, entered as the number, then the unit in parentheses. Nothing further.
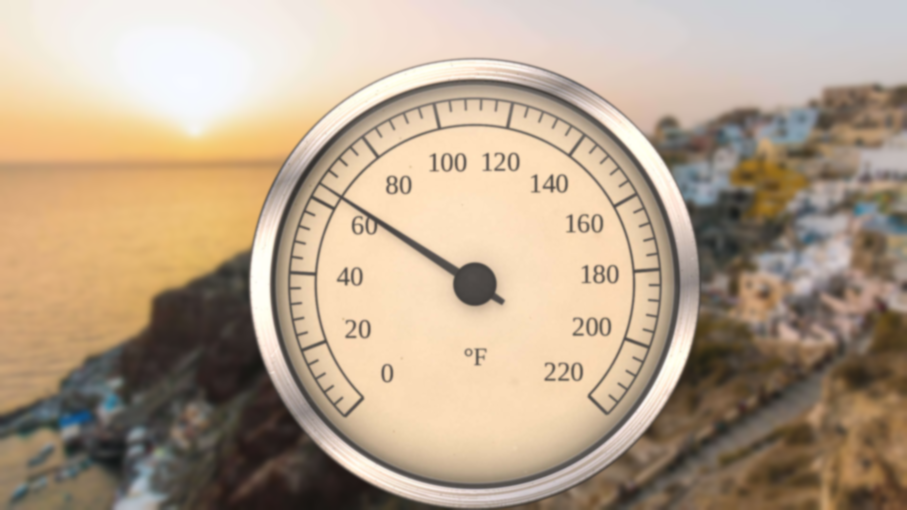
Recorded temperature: 64 (°F)
